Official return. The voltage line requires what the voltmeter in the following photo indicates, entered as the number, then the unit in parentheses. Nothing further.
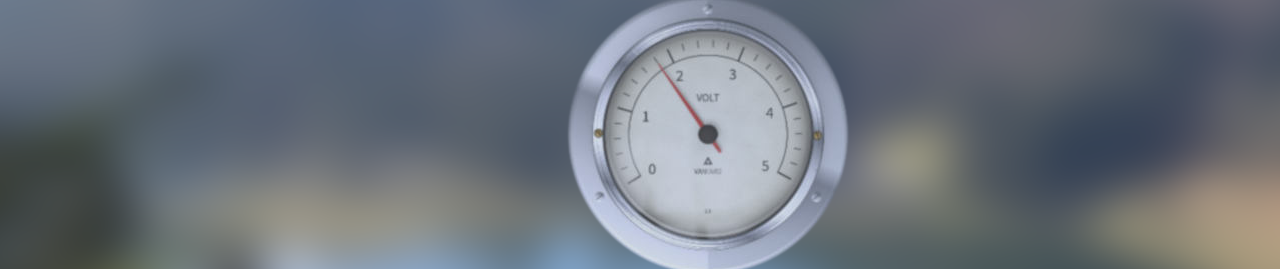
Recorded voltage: 1.8 (V)
